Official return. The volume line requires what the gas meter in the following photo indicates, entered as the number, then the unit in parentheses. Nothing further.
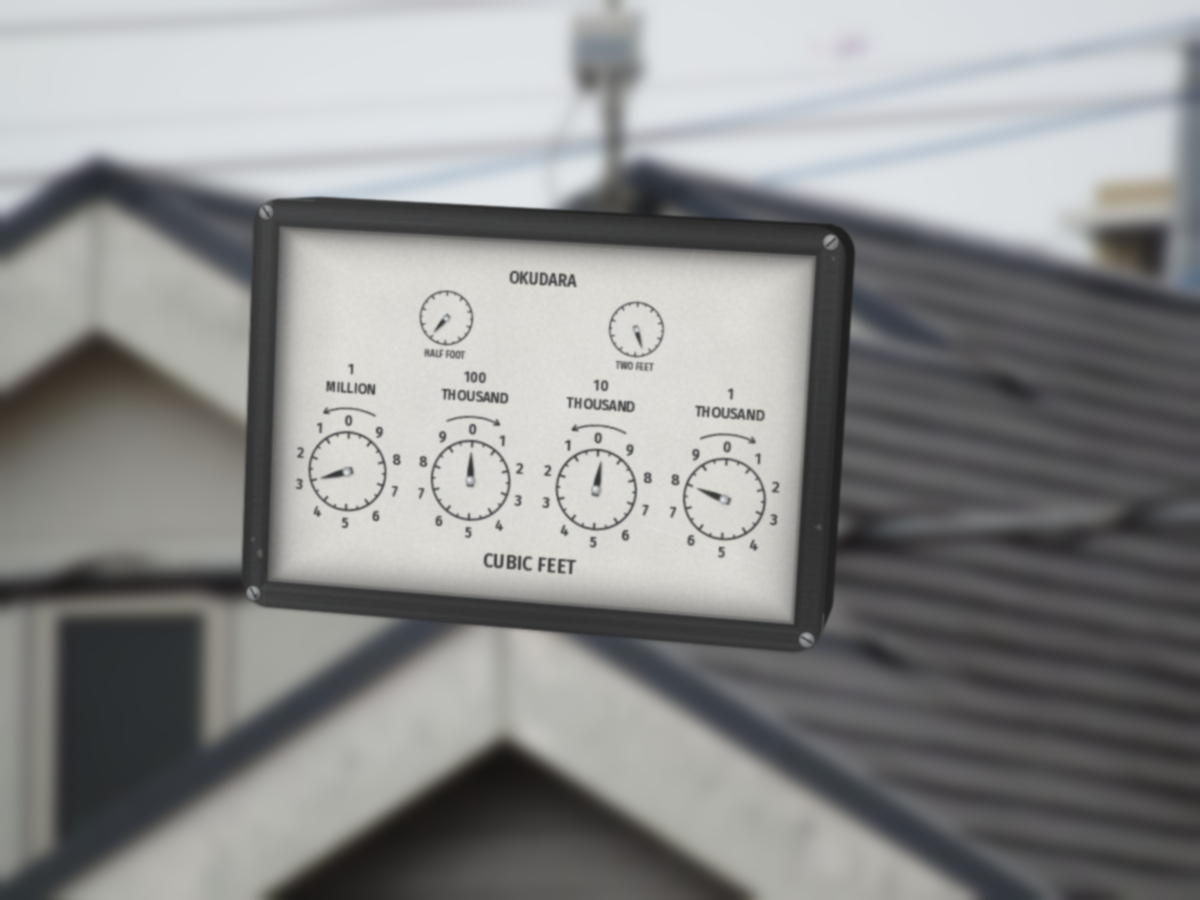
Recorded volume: 299800 (ft³)
